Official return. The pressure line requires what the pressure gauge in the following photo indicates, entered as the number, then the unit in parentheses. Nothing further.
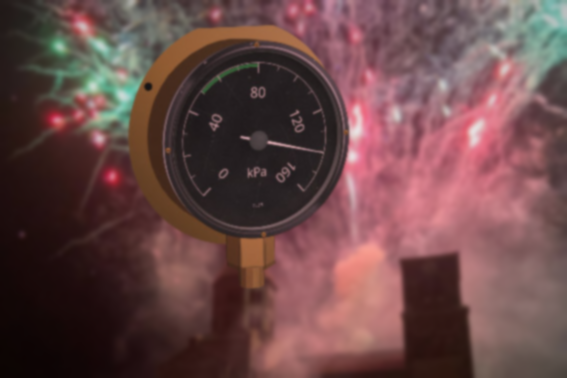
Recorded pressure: 140 (kPa)
